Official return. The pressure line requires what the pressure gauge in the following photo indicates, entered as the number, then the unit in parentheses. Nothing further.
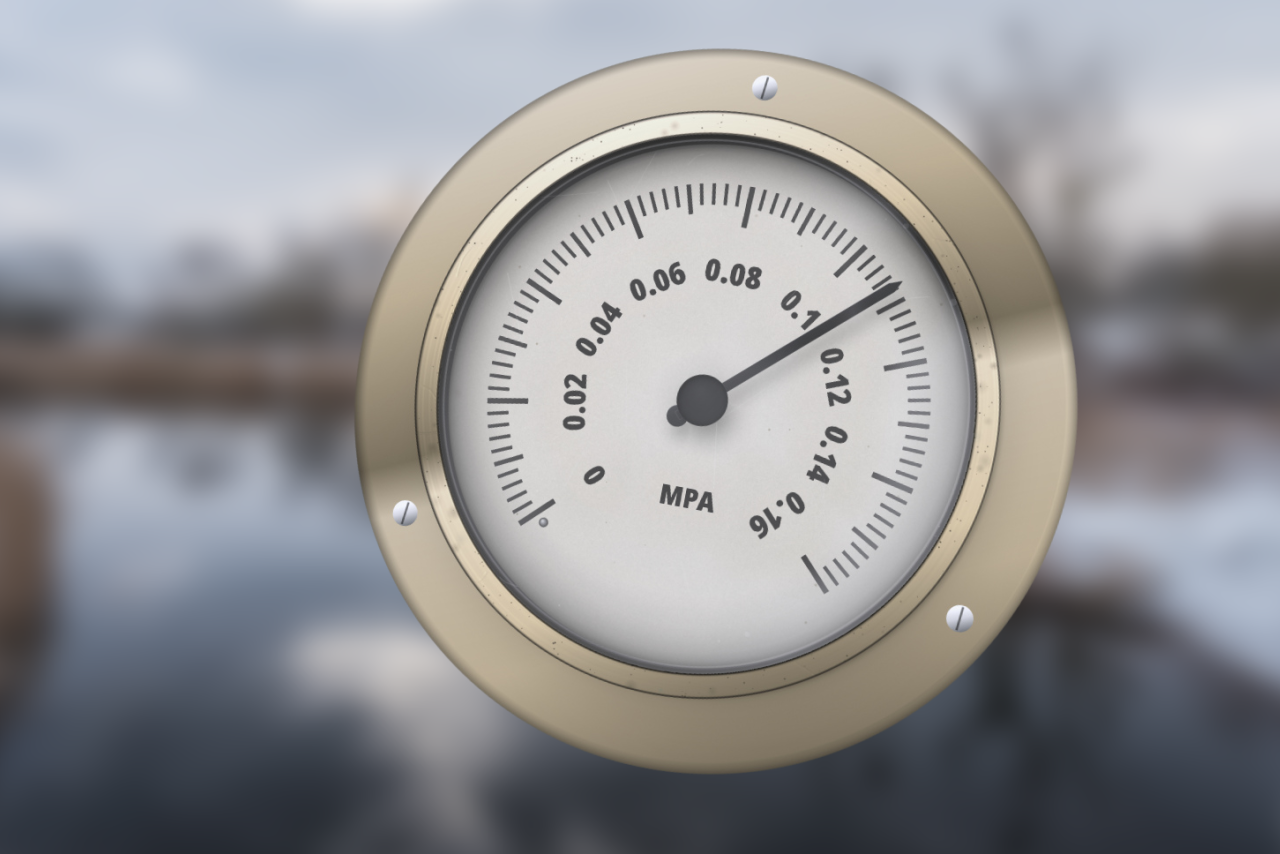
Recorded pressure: 0.108 (MPa)
